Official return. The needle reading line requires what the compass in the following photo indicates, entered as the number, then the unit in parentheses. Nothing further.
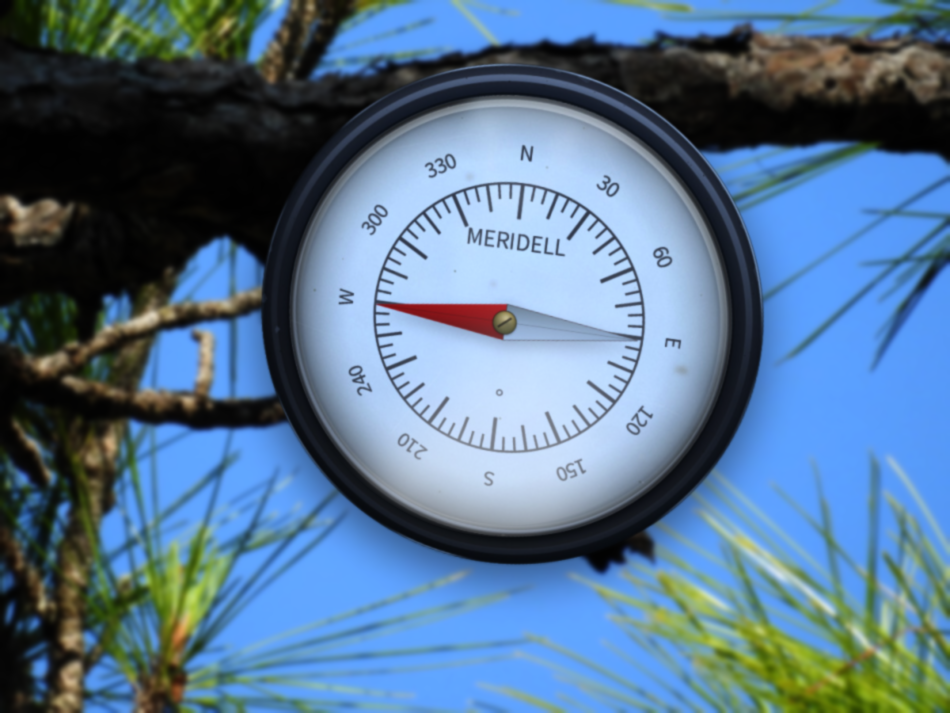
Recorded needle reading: 270 (°)
